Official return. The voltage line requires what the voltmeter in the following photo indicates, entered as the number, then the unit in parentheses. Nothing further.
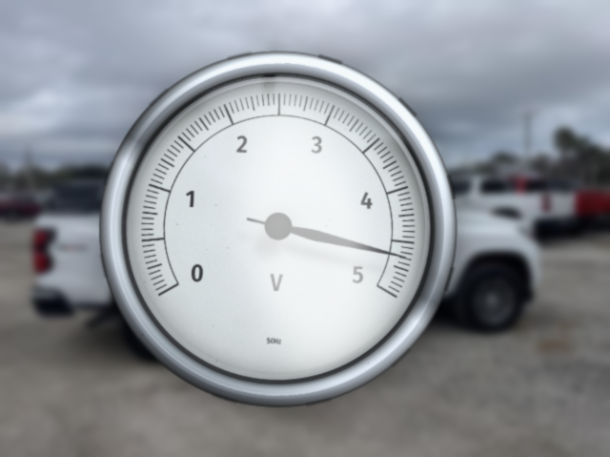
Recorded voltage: 4.65 (V)
